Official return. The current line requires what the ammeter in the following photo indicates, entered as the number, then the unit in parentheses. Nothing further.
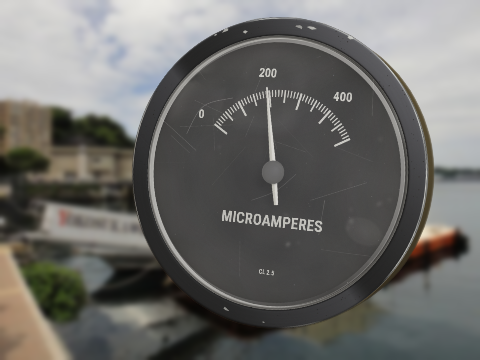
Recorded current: 200 (µA)
